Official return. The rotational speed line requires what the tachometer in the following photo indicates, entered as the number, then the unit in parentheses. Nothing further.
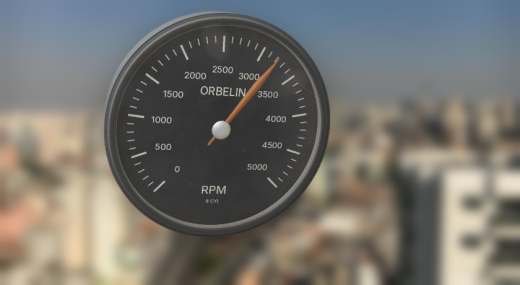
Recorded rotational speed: 3200 (rpm)
